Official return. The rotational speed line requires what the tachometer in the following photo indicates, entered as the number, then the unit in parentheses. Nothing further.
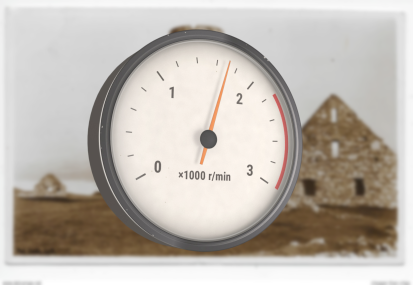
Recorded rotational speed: 1700 (rpm)
